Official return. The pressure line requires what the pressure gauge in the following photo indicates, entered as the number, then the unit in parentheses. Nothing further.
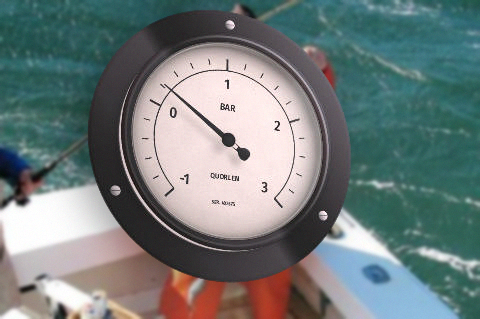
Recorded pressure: 0.2 (bar)
